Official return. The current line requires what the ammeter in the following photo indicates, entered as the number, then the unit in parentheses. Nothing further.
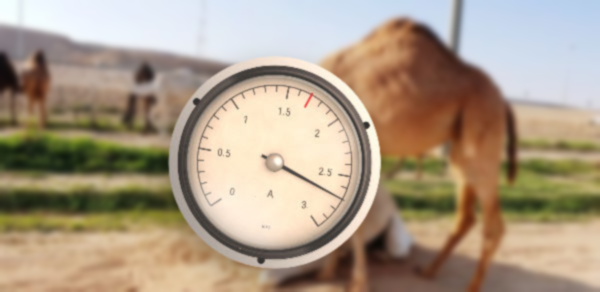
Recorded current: 2.7 (A)
